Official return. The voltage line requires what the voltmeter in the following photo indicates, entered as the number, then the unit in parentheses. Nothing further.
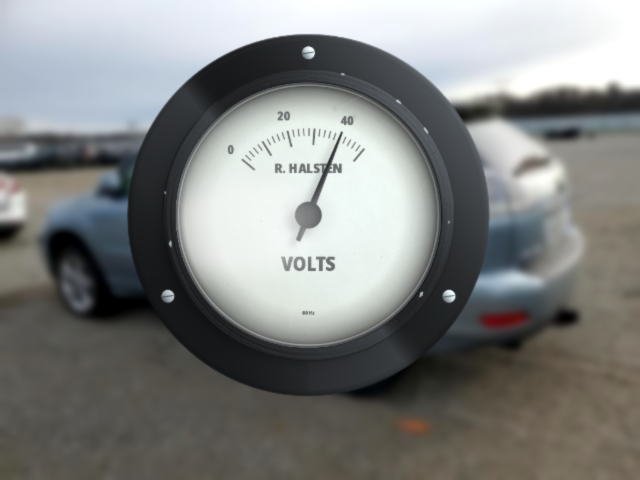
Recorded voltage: 40 (V)
